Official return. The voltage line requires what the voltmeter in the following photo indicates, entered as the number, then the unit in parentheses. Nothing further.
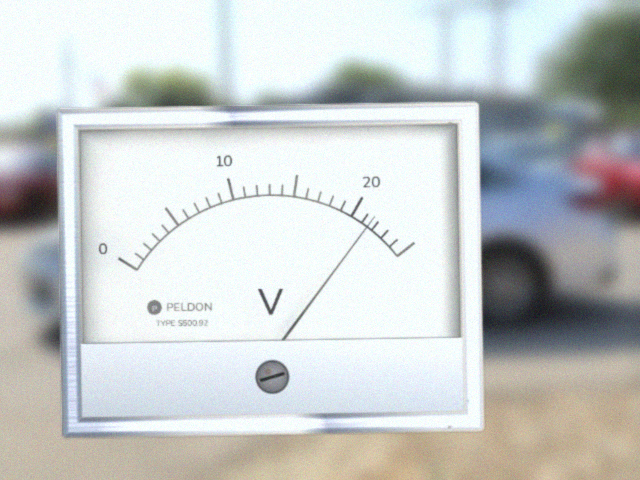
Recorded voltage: 21.5 (V)
